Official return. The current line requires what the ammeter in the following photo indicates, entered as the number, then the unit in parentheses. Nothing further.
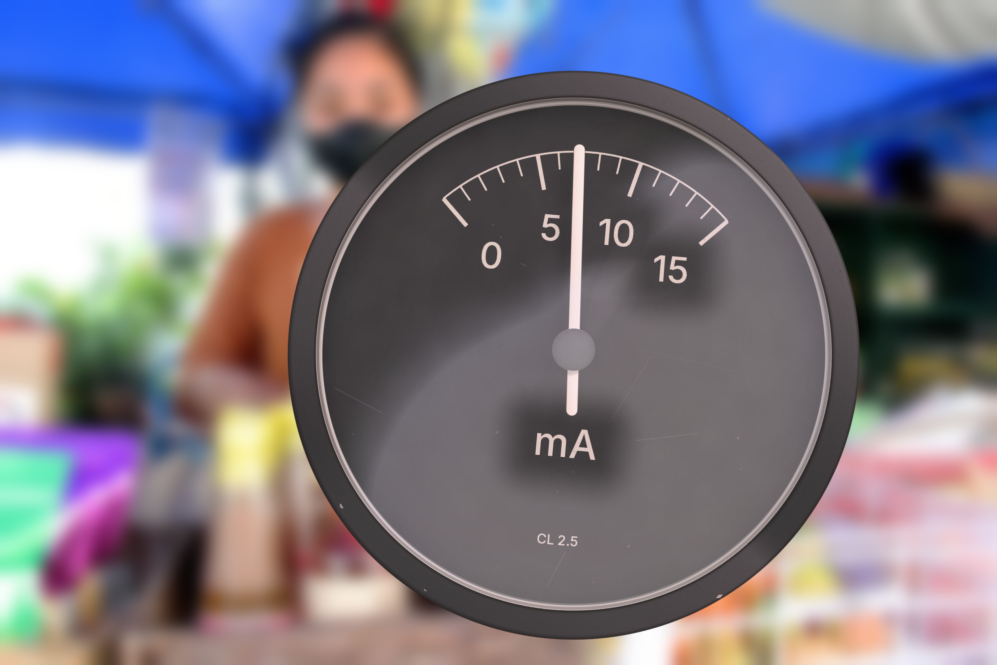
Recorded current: 7 (mA)
